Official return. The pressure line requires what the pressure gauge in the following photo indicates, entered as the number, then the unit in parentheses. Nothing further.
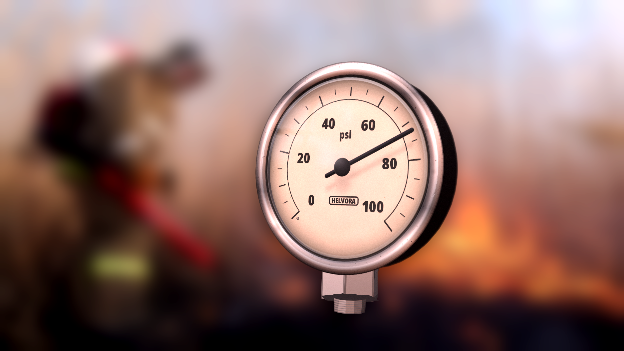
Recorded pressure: 72.5 (psi)
